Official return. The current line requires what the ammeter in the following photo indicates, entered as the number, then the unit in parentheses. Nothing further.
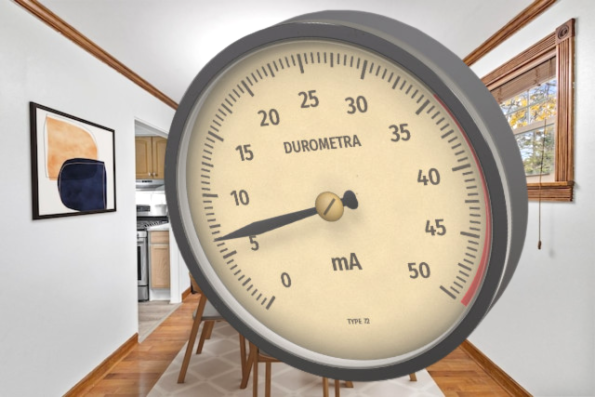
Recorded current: 6.5 (mA)
